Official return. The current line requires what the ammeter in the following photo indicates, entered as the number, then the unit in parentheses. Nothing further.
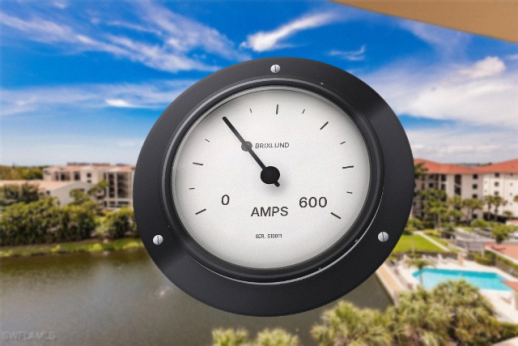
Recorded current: 200 (A)
